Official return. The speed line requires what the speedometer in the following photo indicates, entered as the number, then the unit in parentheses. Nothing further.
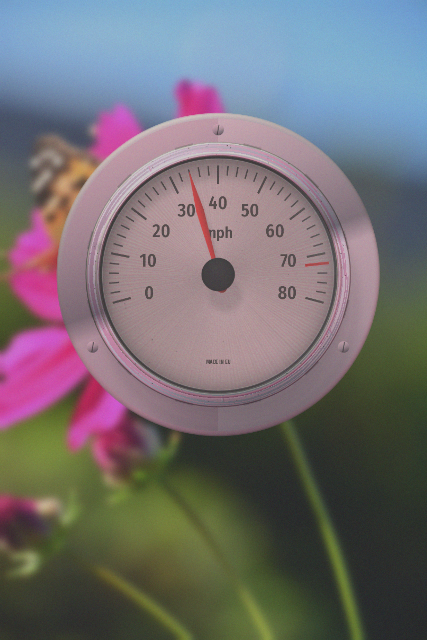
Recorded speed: 34 (mph)
